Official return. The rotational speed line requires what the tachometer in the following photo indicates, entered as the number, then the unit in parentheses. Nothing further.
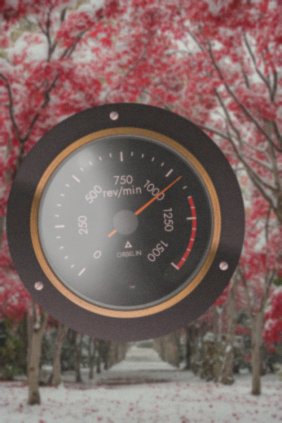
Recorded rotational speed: 1050 (rpm)
